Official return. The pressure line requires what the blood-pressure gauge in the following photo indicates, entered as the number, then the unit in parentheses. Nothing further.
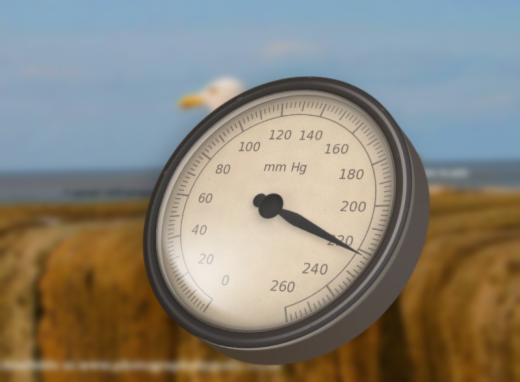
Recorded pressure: 222 (mmHg)
